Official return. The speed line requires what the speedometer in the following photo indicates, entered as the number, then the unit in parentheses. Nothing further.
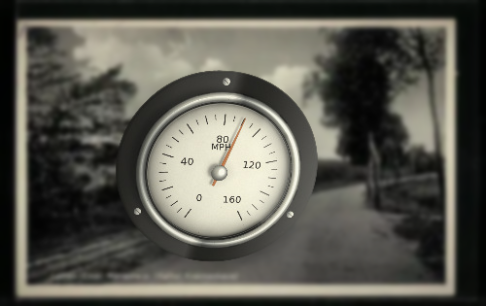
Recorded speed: 90 (mph)
